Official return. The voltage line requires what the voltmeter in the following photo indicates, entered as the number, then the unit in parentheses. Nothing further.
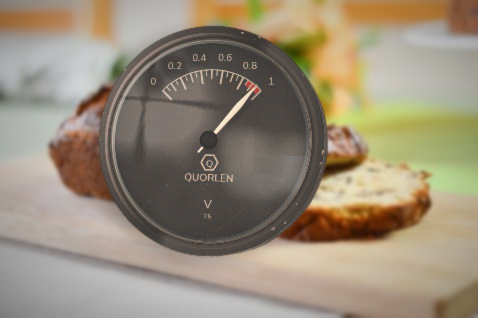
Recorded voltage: 0.95 (V)
